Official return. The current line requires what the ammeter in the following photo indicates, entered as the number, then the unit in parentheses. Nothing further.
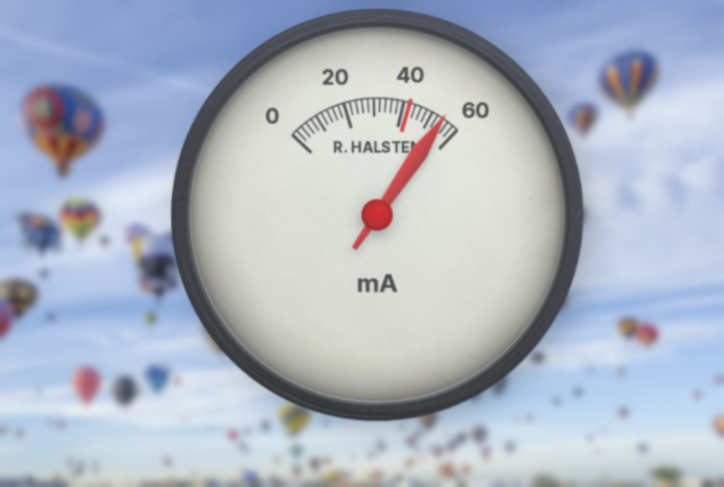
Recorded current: 54 (mA)
